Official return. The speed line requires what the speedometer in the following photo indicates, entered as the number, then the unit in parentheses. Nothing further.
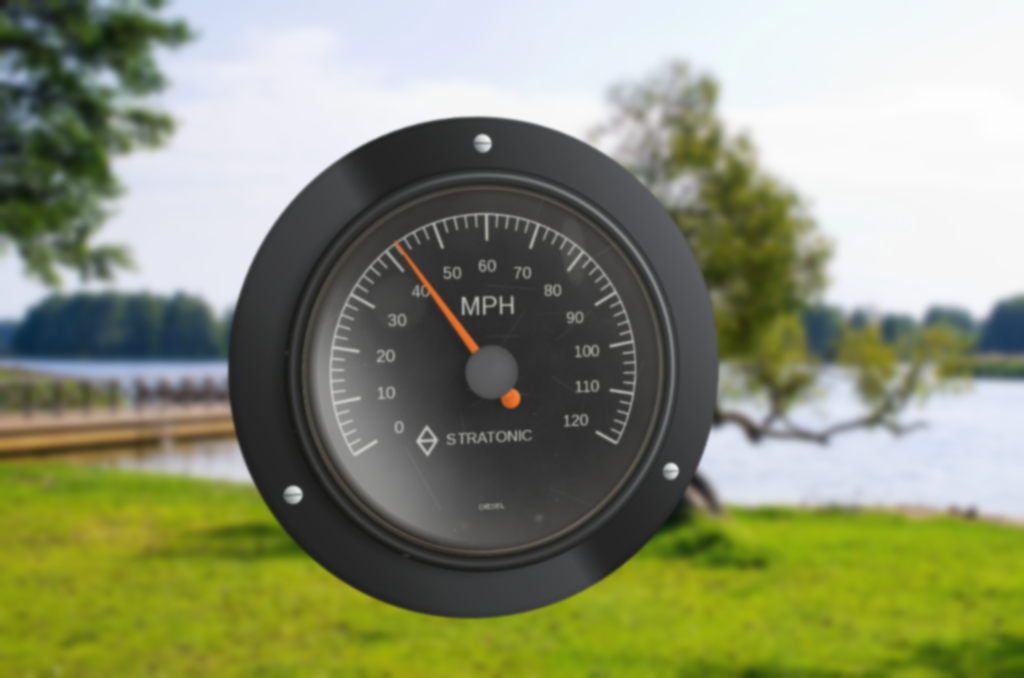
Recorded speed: 42 (mph)
